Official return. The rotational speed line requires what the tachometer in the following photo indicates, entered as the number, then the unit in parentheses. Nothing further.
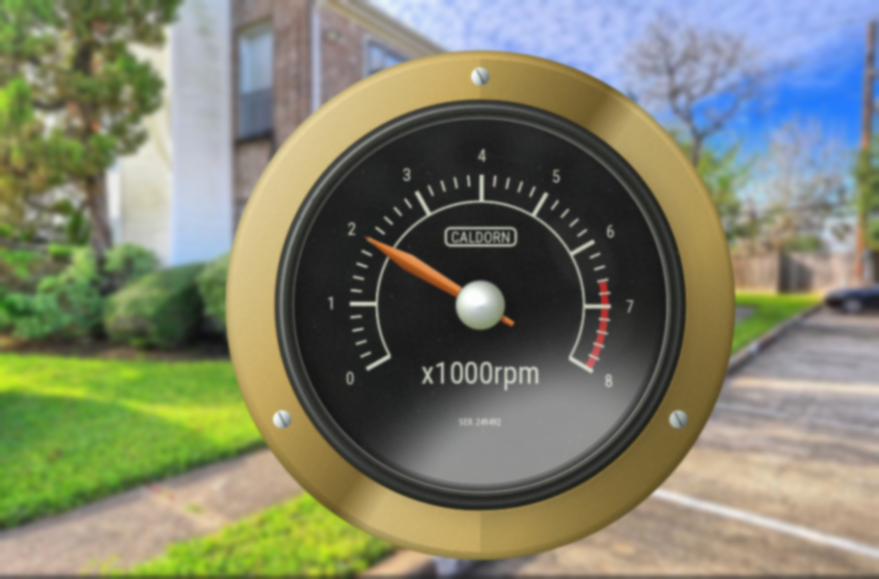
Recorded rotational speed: 2000 (rpm)
